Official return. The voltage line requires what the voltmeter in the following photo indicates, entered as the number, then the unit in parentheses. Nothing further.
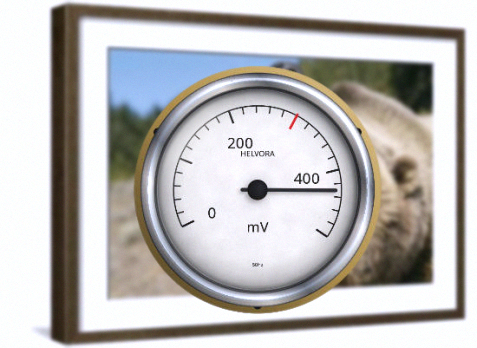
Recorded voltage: 430 (mV)
